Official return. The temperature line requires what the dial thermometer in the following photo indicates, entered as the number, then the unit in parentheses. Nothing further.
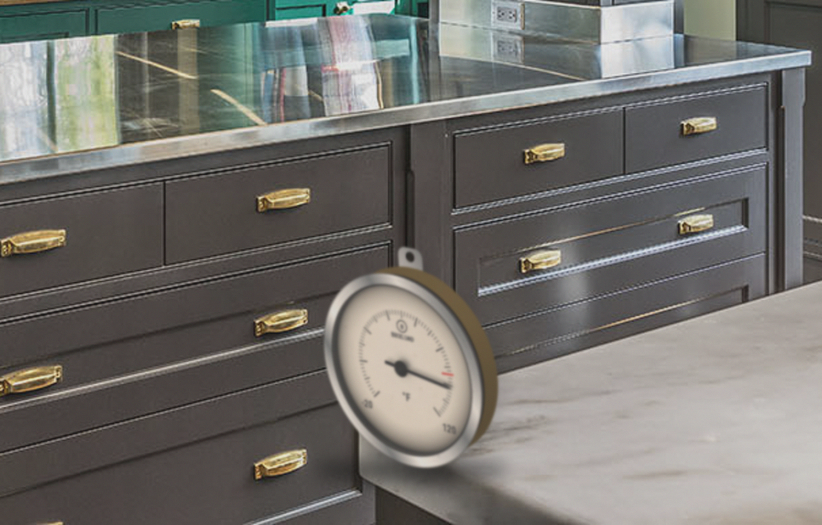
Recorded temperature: 100 (°F)
